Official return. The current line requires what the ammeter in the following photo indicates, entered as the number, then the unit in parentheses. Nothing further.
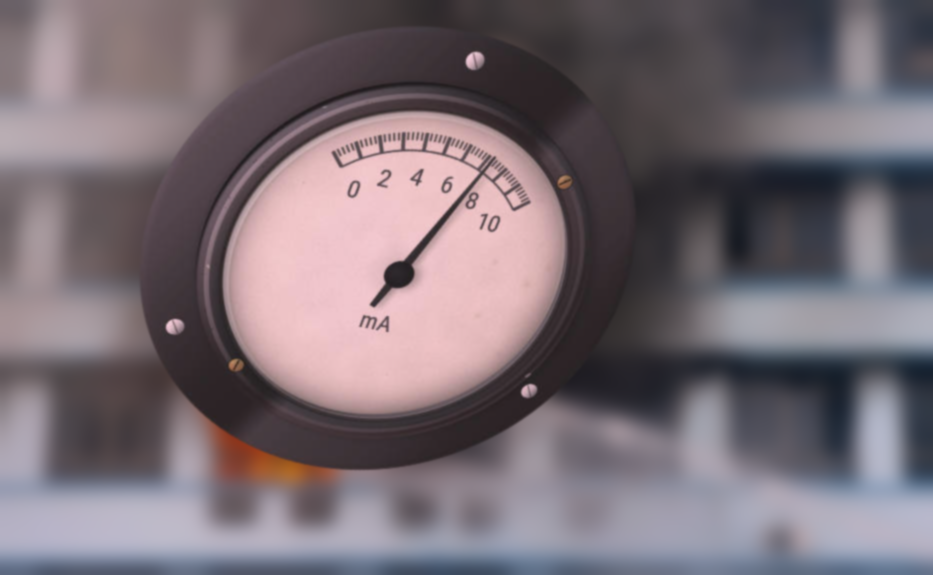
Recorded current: 7 (mA)
